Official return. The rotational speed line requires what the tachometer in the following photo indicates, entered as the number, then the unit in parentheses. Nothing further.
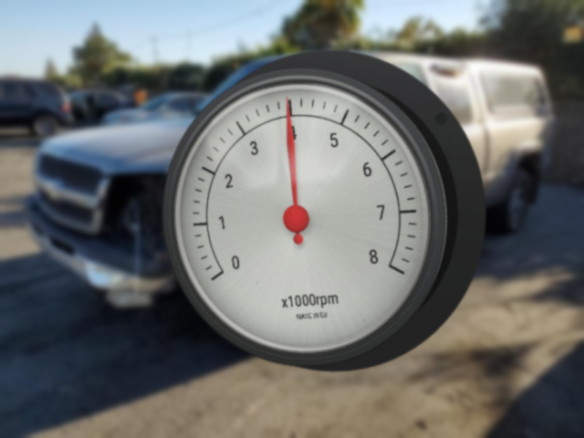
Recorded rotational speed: 4000 (rpm)
